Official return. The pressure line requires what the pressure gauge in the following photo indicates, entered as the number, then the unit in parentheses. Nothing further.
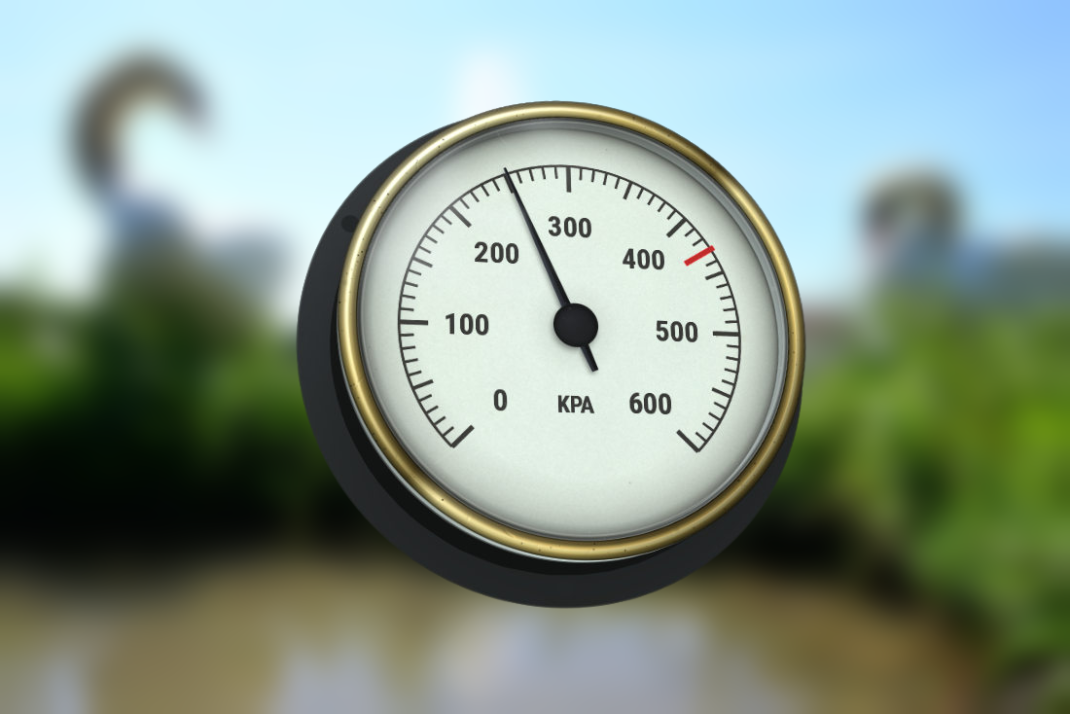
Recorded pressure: 250 (kPa)
